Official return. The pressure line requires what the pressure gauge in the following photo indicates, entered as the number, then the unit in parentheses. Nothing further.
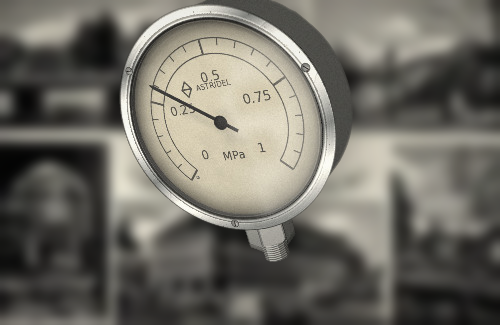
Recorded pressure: 0.3 (MPa)
